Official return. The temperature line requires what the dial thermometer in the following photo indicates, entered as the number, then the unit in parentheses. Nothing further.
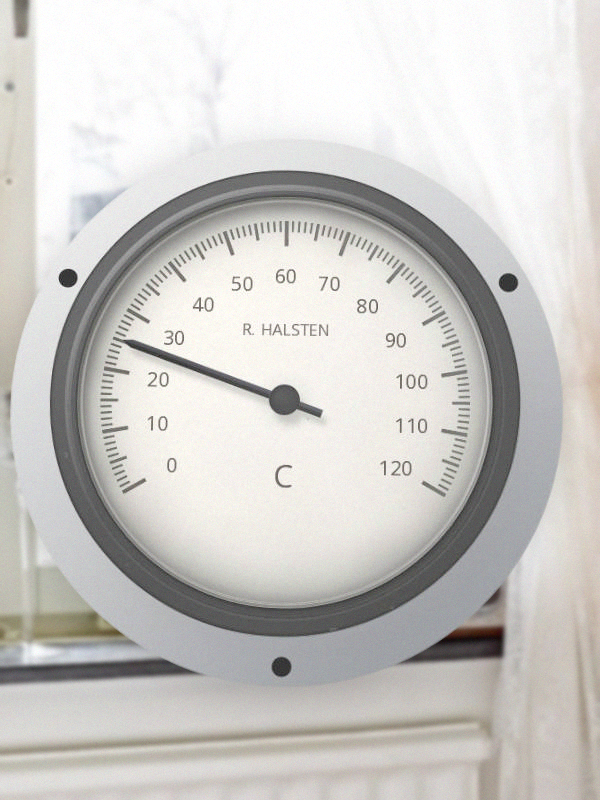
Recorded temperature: 25 (°C)
